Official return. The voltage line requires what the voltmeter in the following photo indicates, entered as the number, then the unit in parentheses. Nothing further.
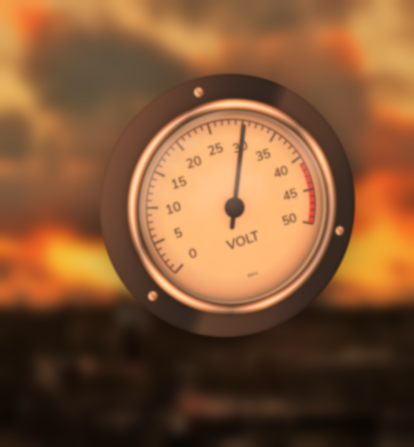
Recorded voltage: 30 (V)
